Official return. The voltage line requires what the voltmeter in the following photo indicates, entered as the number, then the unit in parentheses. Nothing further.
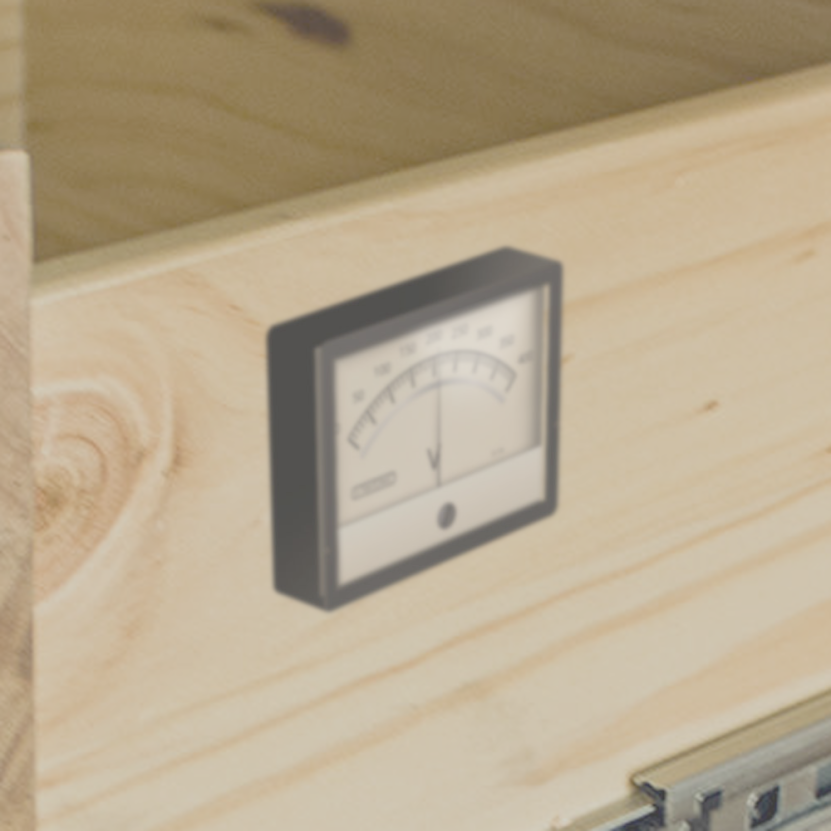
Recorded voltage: 200 (V)
